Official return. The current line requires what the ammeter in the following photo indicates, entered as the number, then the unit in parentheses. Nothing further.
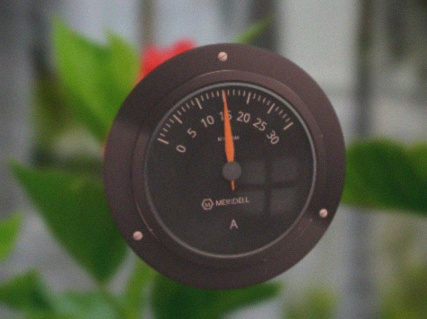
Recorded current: 15 (A)
